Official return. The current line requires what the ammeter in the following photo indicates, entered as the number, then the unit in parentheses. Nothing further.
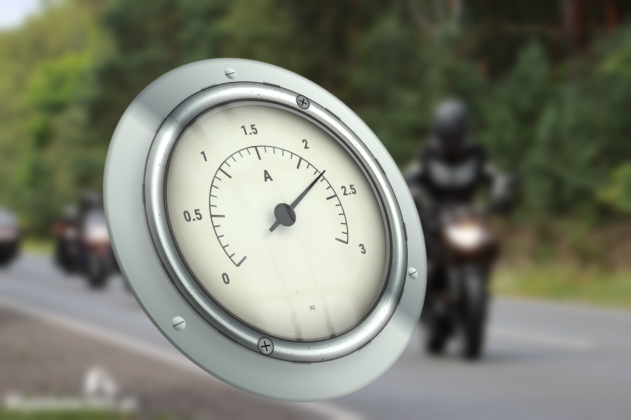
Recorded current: 2.25 (A)
